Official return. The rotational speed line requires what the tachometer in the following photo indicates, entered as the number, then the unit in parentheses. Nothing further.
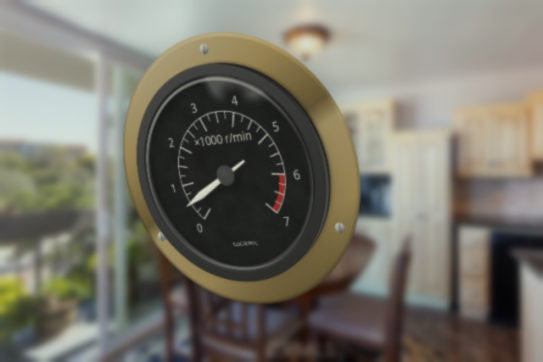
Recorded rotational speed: 500 (rpm)
